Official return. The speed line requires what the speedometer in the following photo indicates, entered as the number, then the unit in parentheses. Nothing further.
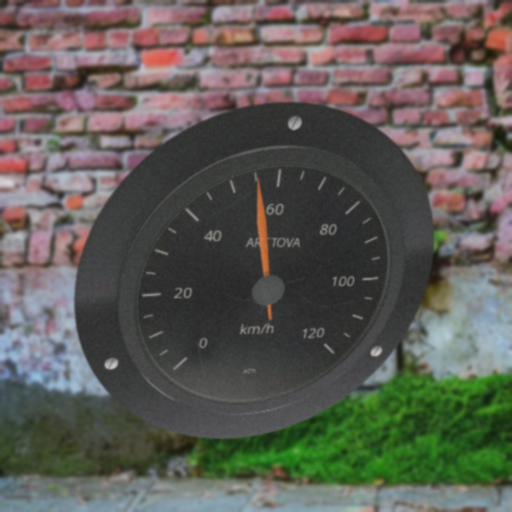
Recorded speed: 55 (km/h)
